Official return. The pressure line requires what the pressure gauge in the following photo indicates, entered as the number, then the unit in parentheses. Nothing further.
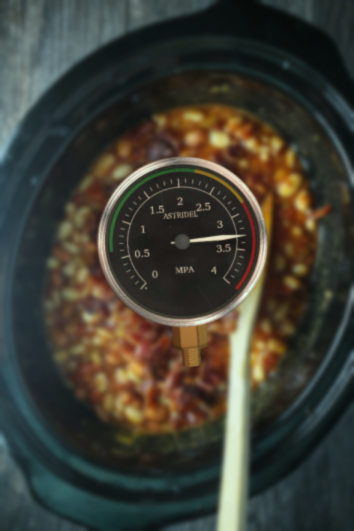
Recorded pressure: 3.3 (MPa)
